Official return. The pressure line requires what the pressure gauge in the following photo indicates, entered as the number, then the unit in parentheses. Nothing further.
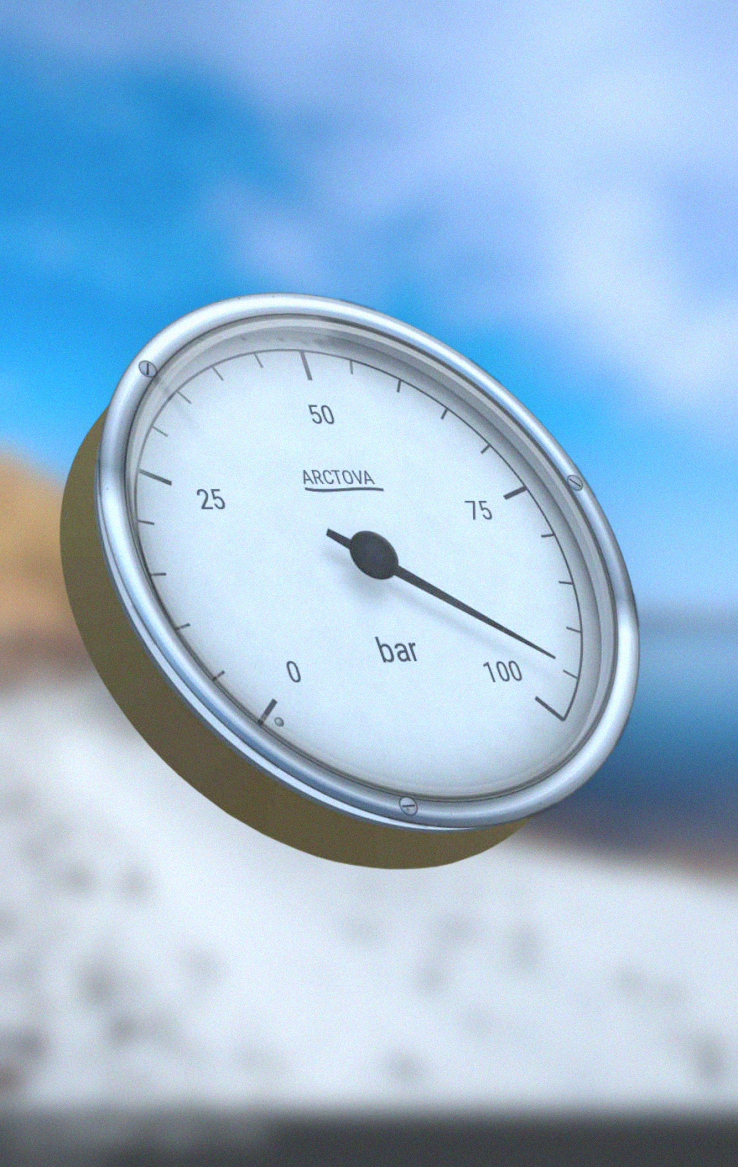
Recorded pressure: 95 (bar)
